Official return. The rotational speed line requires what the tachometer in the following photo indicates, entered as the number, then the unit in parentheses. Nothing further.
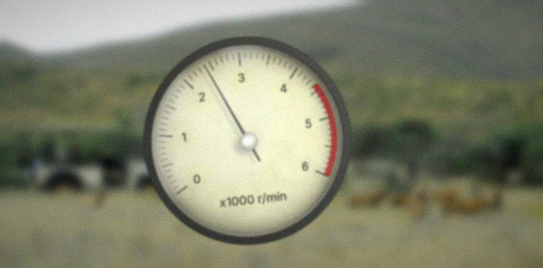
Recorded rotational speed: 2400 (rpm)
